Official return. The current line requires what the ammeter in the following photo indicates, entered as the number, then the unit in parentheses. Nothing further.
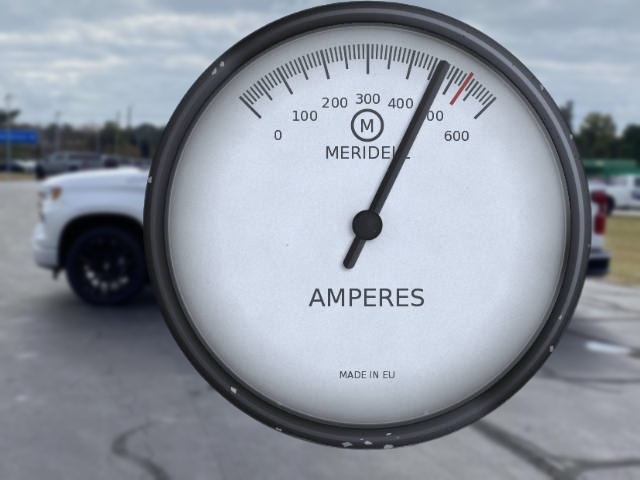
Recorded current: 470 (A)
